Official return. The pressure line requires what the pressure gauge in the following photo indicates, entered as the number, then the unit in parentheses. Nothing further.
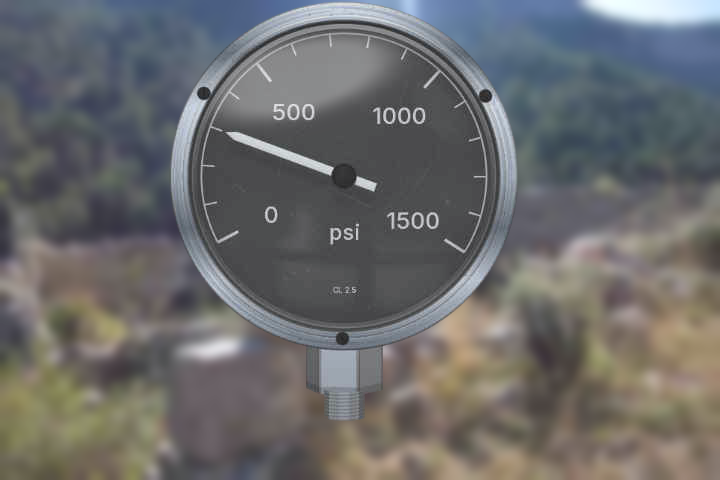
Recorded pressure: 300 (psi)
